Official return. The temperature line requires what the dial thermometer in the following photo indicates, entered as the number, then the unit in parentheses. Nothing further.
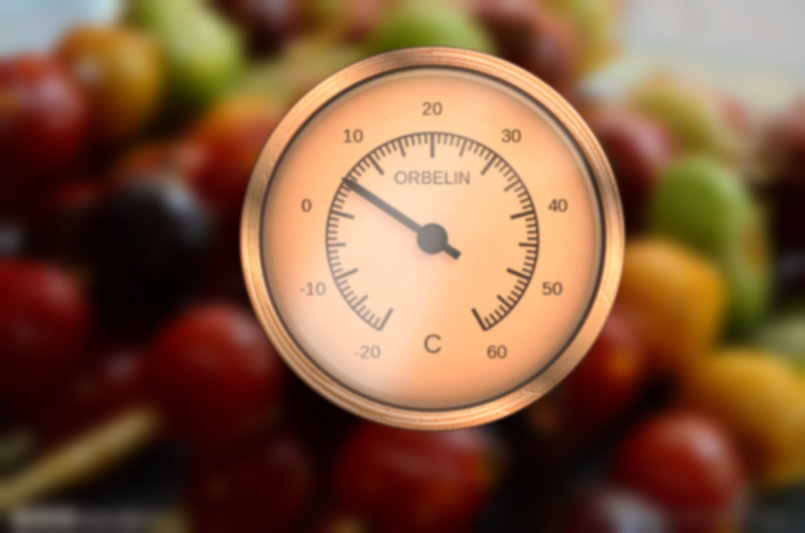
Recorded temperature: 5 (°C)
